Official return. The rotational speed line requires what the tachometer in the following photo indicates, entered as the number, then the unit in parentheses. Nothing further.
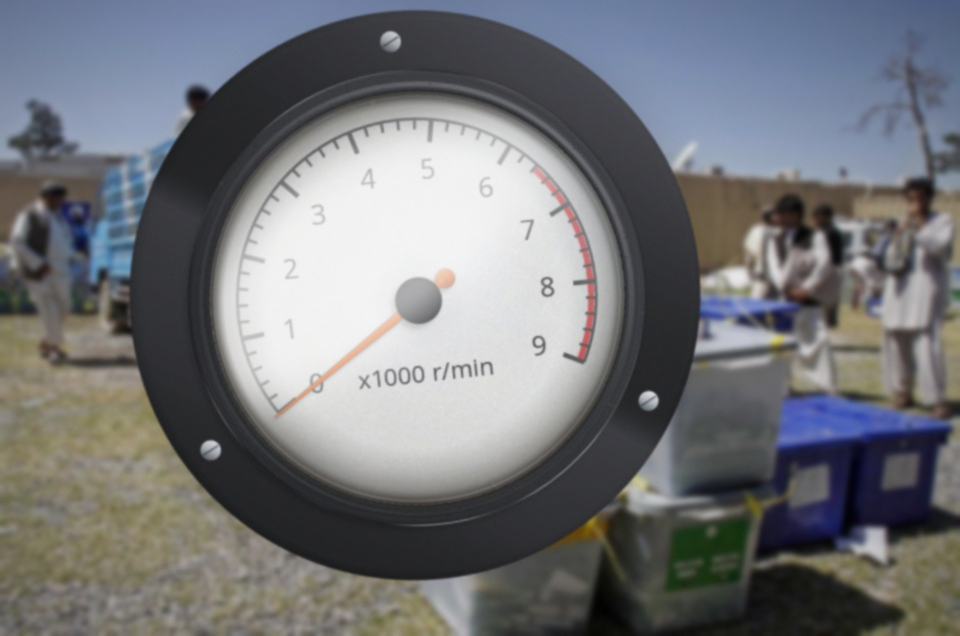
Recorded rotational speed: 0 (rpm)
